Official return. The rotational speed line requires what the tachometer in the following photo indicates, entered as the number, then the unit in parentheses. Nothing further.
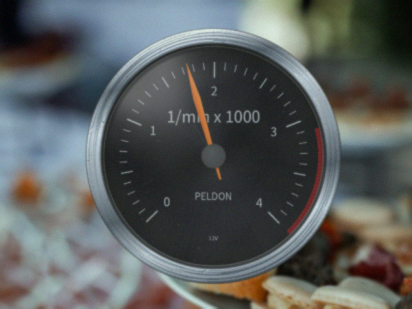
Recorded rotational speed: 1750 (rpm)
